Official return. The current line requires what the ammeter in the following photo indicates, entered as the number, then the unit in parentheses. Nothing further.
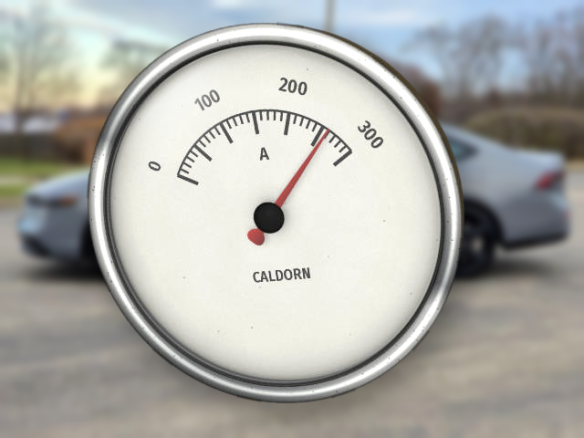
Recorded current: 260 (A)
